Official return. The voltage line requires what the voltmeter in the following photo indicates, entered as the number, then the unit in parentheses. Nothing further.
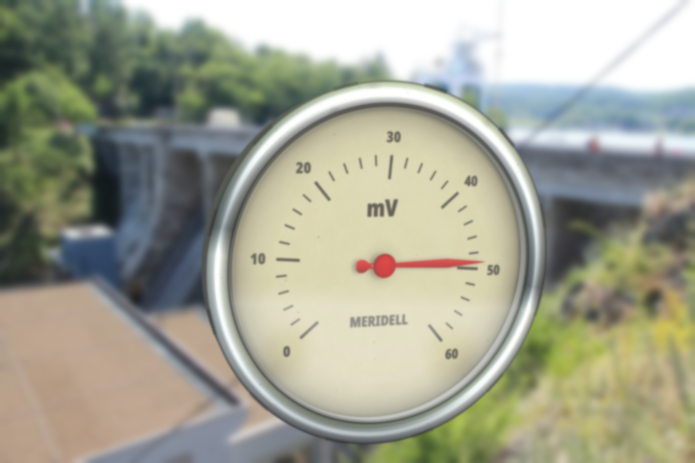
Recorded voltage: 49 (mV)
